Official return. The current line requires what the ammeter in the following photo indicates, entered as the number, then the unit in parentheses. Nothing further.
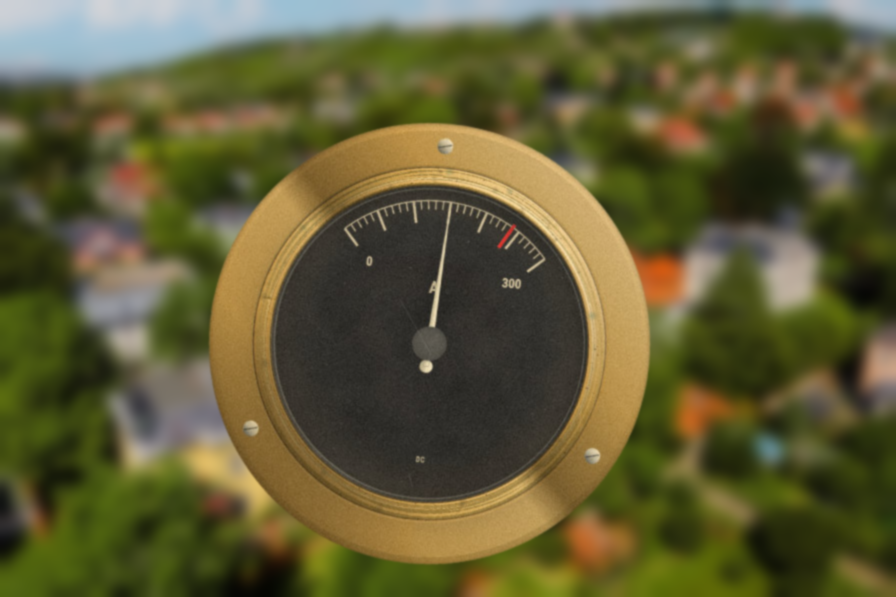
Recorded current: 150 (A)
